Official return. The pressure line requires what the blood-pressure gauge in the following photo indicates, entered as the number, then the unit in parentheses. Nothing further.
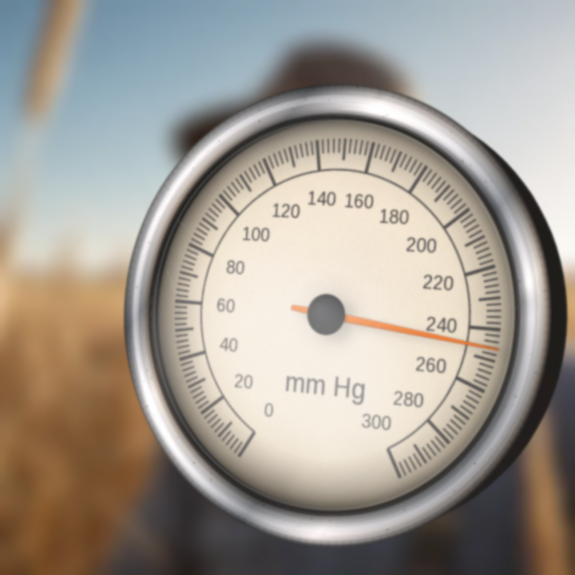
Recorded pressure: 246 (mmHg)
